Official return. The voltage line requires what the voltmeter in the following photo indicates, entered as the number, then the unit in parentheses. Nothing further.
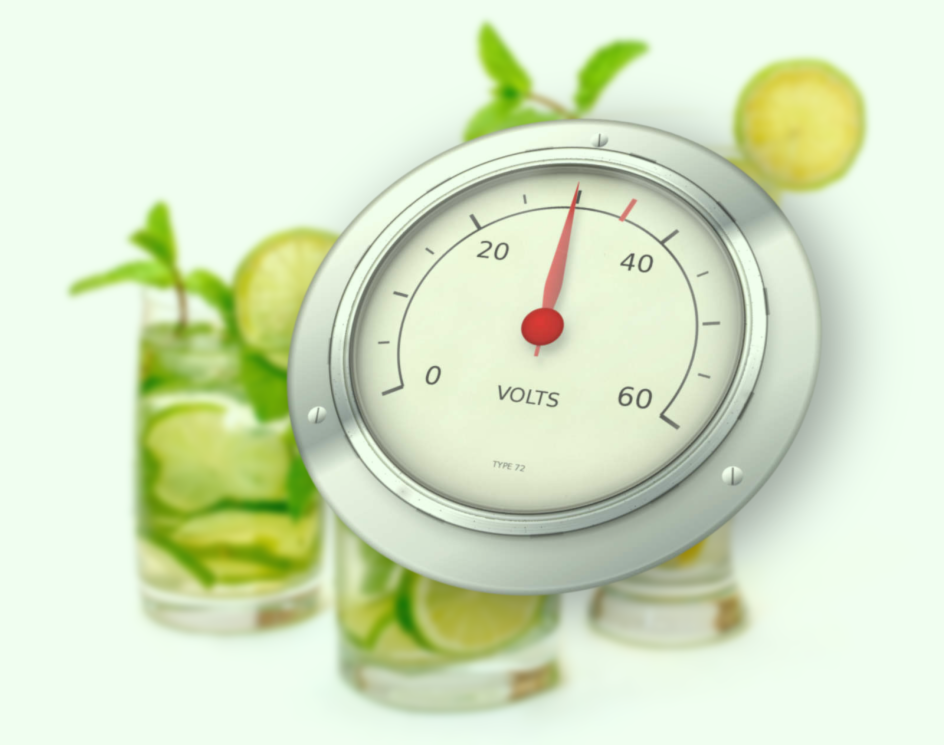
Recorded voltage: 30 (V)
